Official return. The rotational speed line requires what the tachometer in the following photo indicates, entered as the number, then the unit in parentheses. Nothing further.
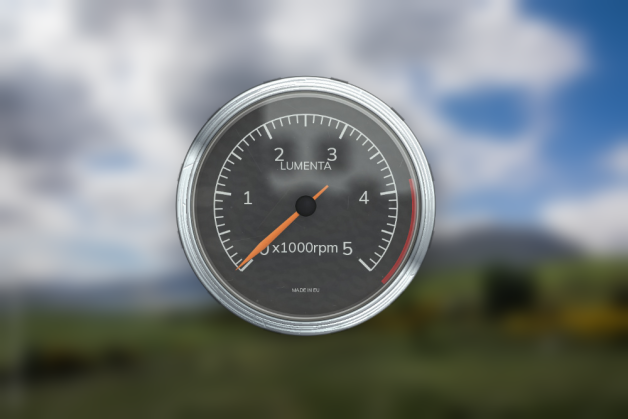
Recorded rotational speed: 50 (rpm)
